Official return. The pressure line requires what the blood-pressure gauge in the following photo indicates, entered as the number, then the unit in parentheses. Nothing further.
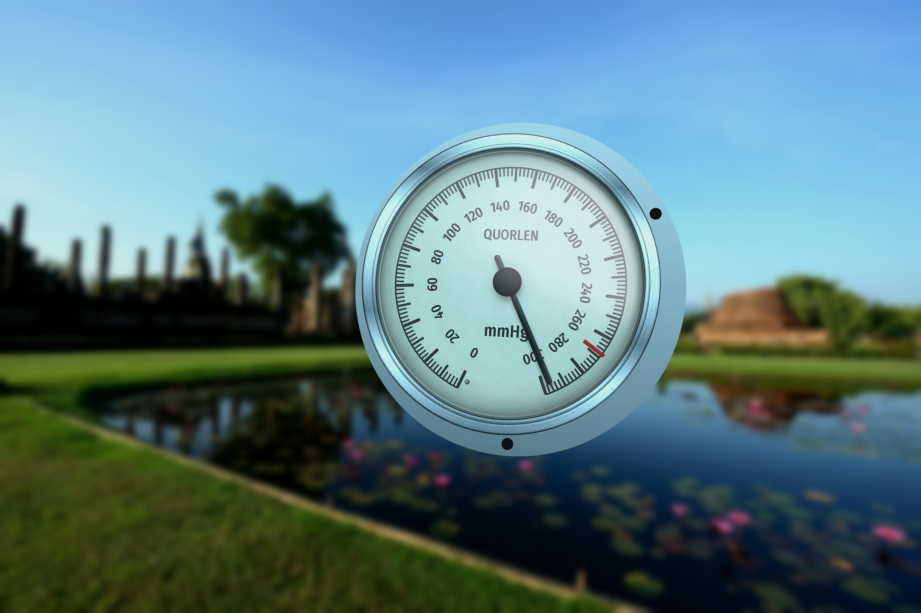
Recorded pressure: 296 (mmHg)
